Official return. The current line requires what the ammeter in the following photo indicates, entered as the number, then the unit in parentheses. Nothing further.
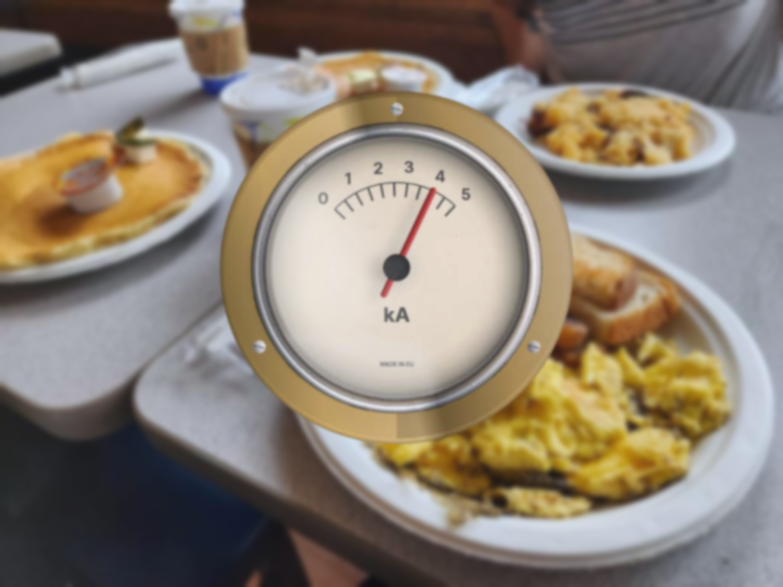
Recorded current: 4 (kA)
